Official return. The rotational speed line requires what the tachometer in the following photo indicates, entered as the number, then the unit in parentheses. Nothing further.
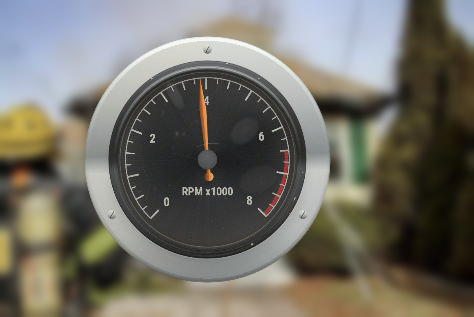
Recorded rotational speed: 3875 (rpm)
